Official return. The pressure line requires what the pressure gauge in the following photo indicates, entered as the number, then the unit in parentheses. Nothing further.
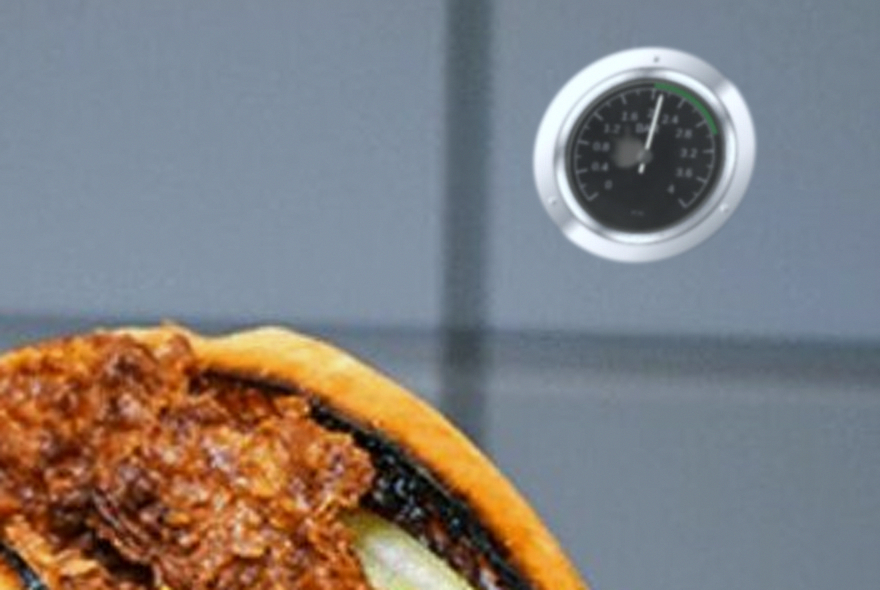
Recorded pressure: 2.1 (bar)
